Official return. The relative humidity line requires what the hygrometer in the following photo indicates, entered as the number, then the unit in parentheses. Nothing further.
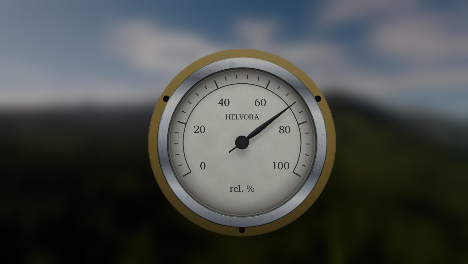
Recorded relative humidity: 72 (%)
